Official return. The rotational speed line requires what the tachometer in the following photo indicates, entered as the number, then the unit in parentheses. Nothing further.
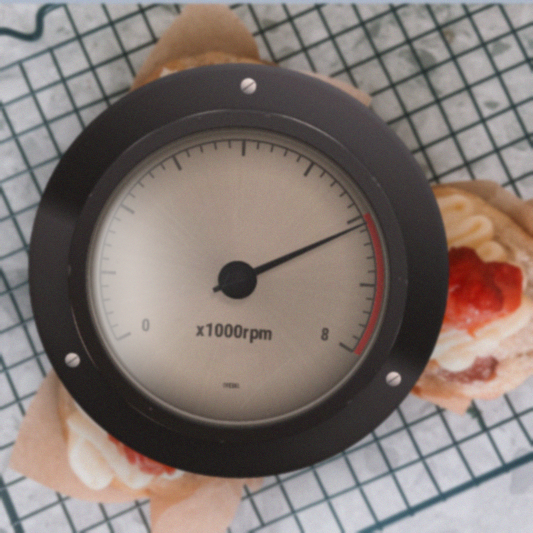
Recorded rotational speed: 6100 (rpm)
